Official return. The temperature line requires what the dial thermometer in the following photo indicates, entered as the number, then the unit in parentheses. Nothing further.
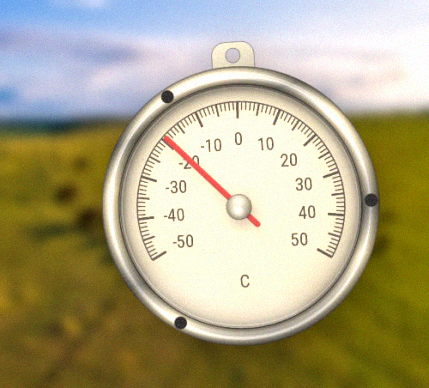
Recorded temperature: -19 (°C)
